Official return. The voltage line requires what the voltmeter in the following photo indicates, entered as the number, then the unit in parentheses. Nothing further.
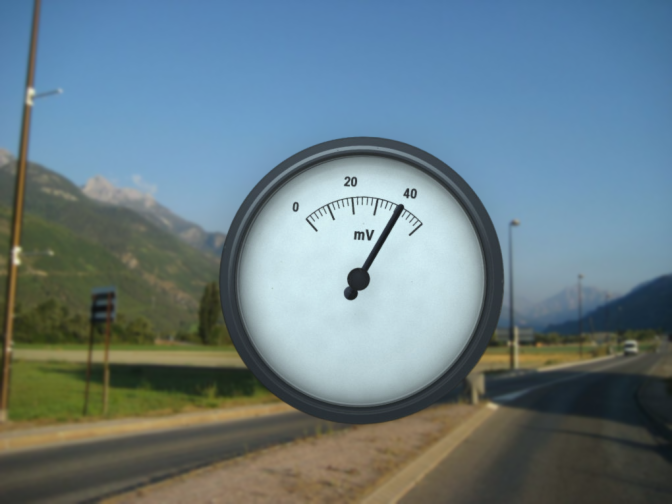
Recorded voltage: 40 (mV)
